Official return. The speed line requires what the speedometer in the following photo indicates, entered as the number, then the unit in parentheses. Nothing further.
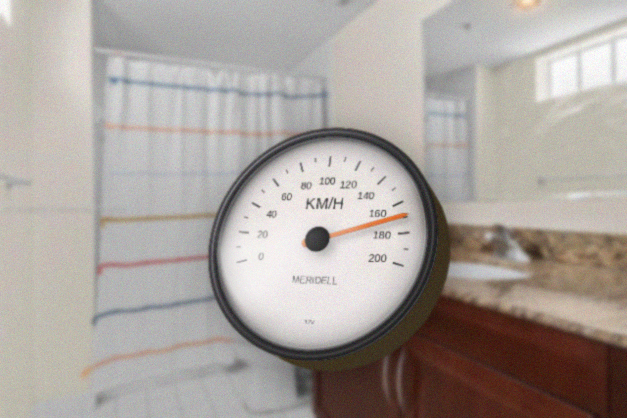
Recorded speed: 170 (km/h)
